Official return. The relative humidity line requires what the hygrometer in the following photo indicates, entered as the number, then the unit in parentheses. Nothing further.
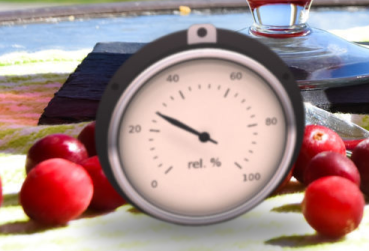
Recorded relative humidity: 28 (%)
